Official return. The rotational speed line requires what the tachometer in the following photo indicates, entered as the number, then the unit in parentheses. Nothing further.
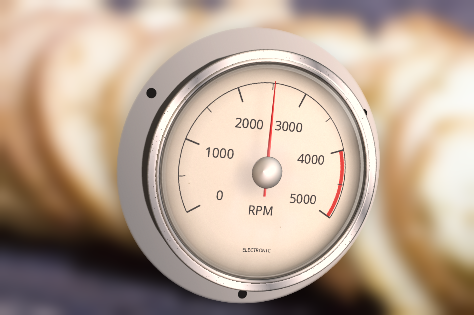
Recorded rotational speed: 2500 (rpm)
